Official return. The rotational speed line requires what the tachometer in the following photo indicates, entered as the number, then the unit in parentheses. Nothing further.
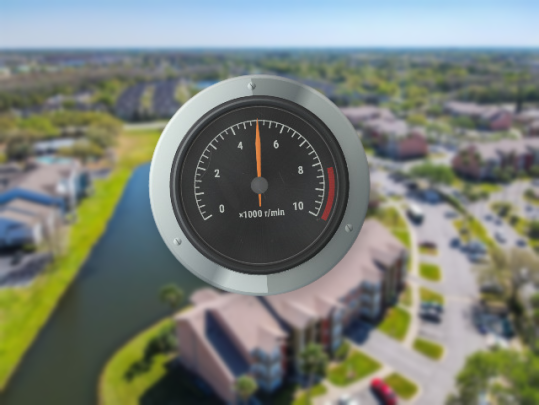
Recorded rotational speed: 5000 (rpm)
